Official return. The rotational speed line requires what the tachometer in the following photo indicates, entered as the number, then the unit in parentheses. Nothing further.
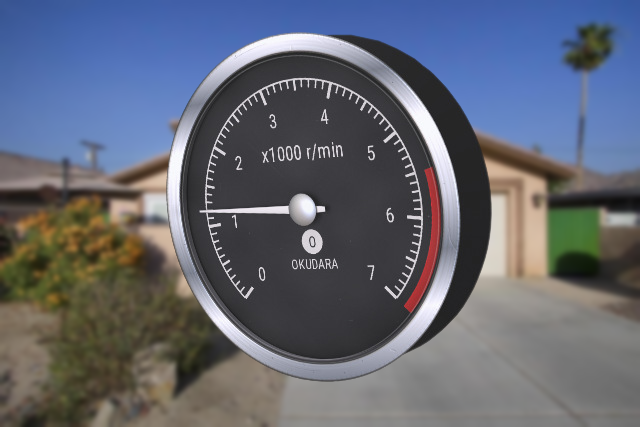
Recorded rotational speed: 1200 (rpm)
